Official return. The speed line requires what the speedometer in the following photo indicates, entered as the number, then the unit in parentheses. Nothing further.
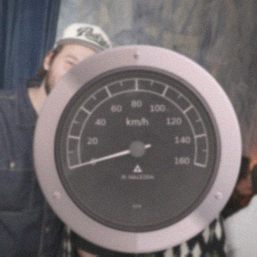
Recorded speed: 0 (km/h)
